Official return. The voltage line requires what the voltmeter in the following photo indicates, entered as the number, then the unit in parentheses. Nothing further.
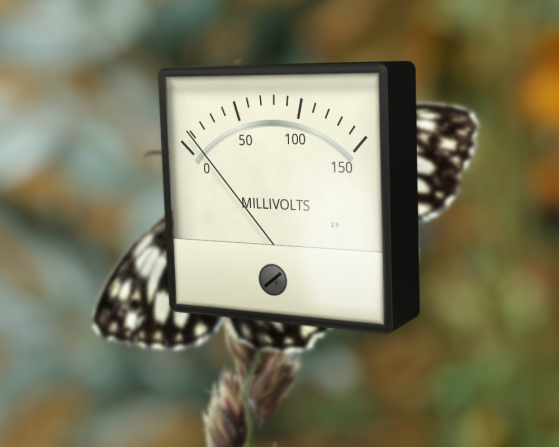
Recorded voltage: 10 (mV)
